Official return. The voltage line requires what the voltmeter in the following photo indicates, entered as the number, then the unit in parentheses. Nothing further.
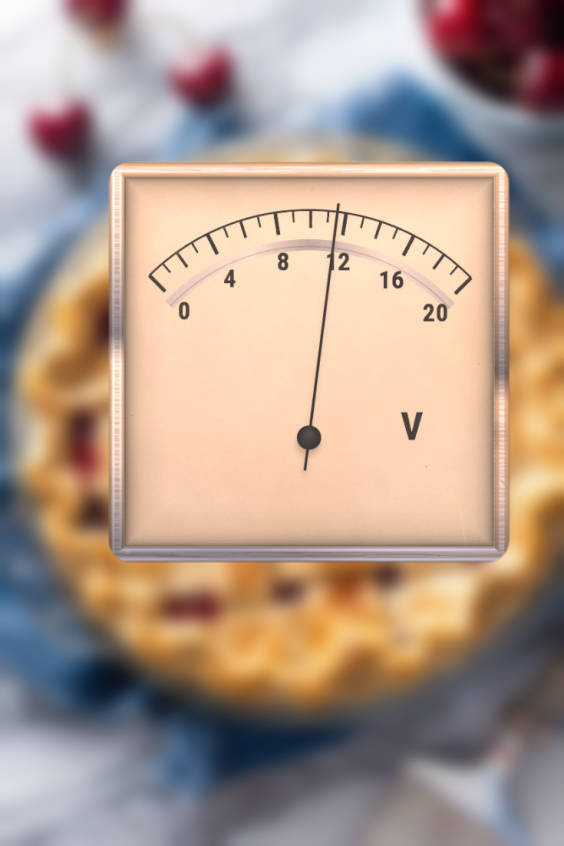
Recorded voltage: 11.5 (V)
